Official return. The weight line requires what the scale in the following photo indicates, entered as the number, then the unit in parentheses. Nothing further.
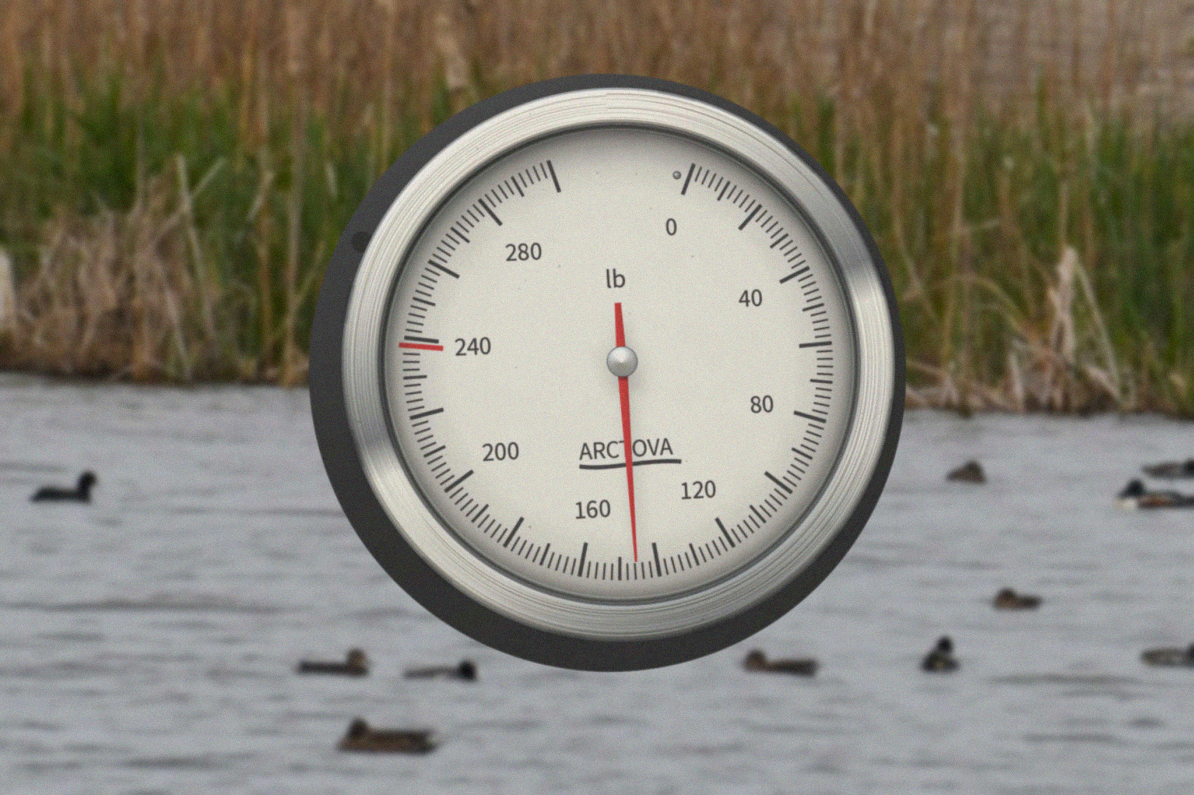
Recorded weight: 146 (lb)
